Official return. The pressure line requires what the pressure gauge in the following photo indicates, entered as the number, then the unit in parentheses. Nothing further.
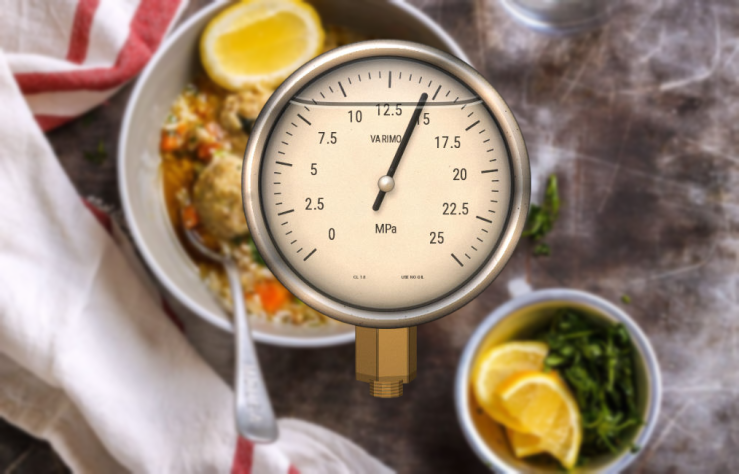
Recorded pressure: 14.5 (MPa)
